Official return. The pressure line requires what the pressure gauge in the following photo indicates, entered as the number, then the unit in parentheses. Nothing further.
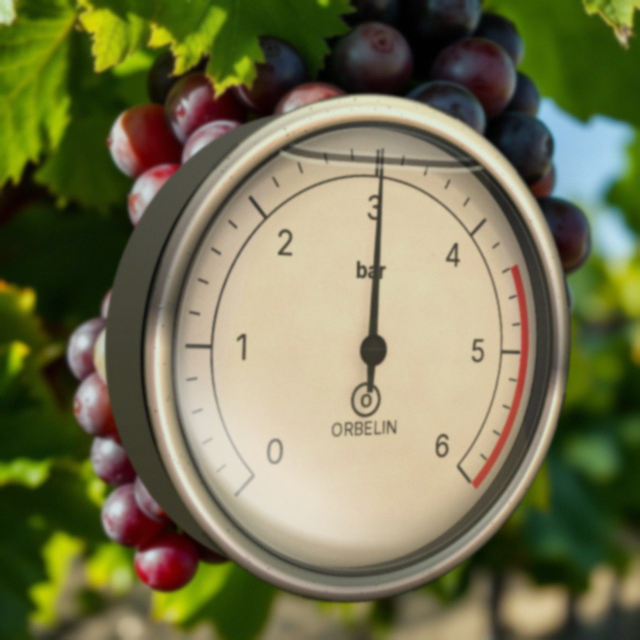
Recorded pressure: 3 (bar)
